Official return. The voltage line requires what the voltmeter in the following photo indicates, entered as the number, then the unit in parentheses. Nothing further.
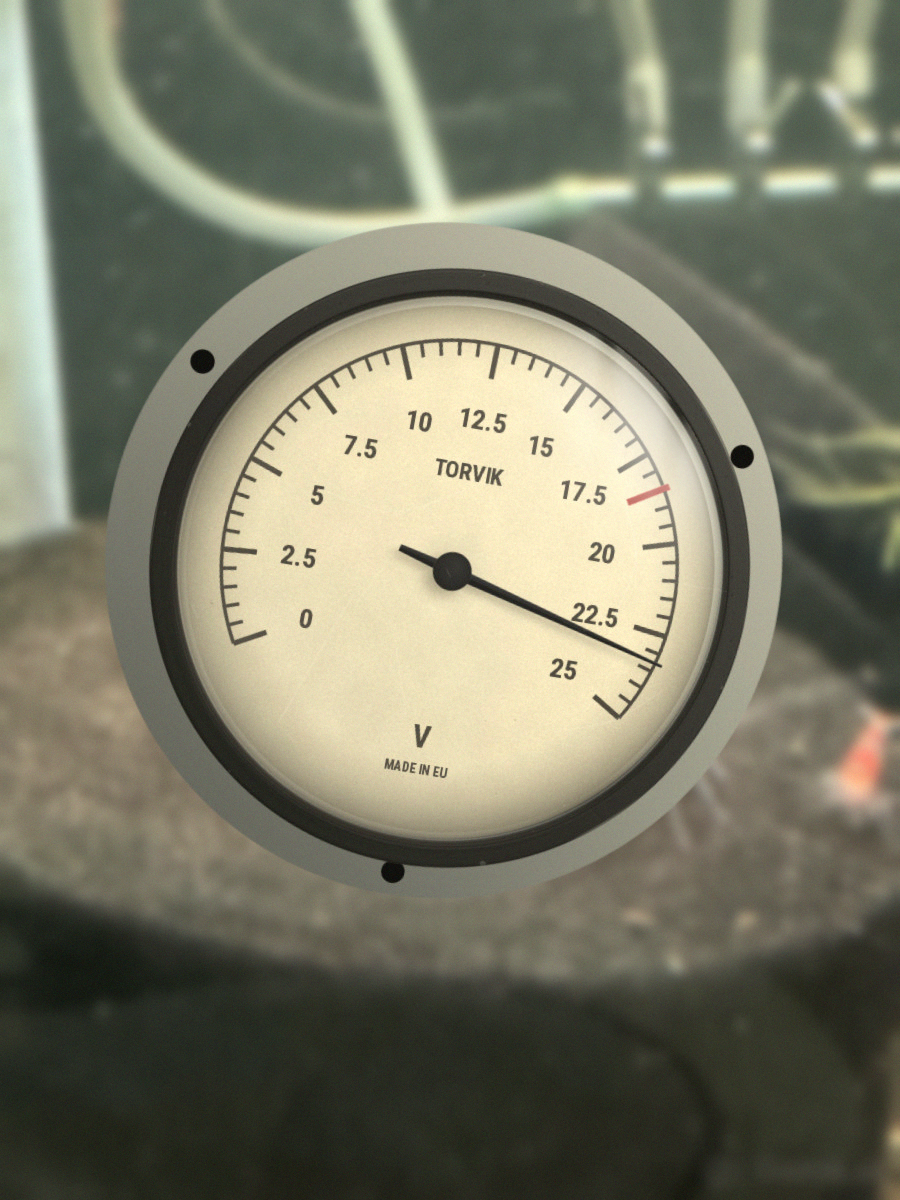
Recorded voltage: 23.25 (V)
